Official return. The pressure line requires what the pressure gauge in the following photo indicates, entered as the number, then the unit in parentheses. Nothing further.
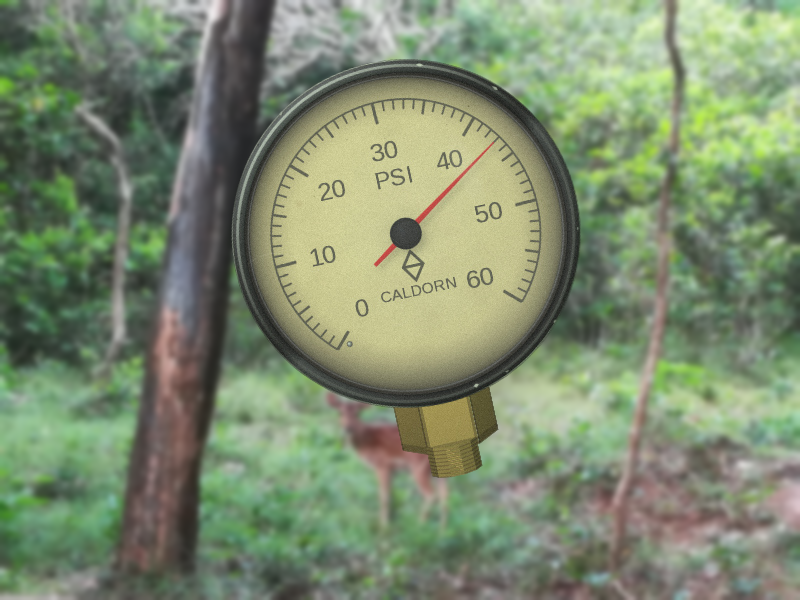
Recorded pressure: 43 (psi)
